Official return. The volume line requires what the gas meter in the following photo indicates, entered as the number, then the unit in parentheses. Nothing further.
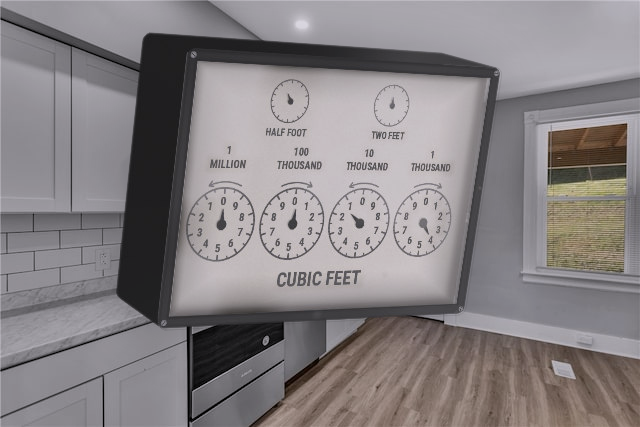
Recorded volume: 1400 (ft³)
